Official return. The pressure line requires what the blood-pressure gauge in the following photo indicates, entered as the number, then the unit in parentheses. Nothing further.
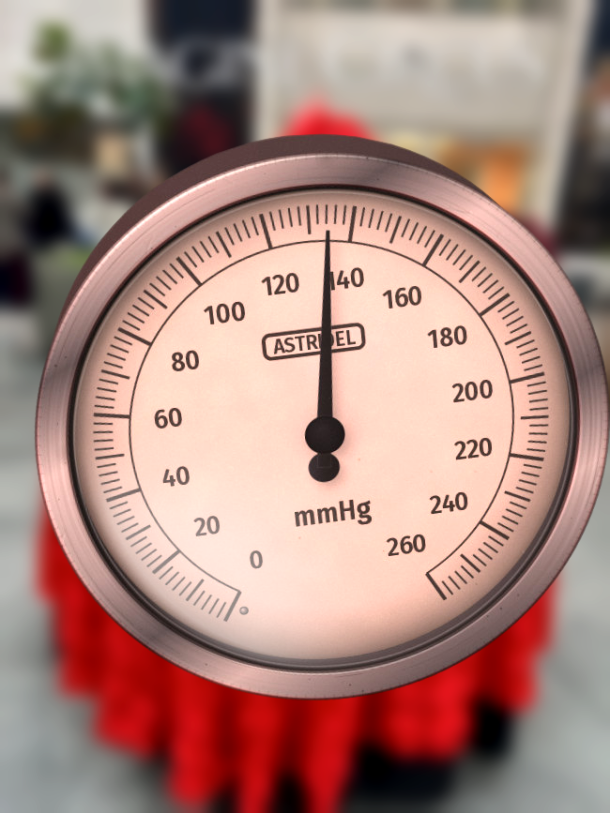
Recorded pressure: 134 (mmHg)
